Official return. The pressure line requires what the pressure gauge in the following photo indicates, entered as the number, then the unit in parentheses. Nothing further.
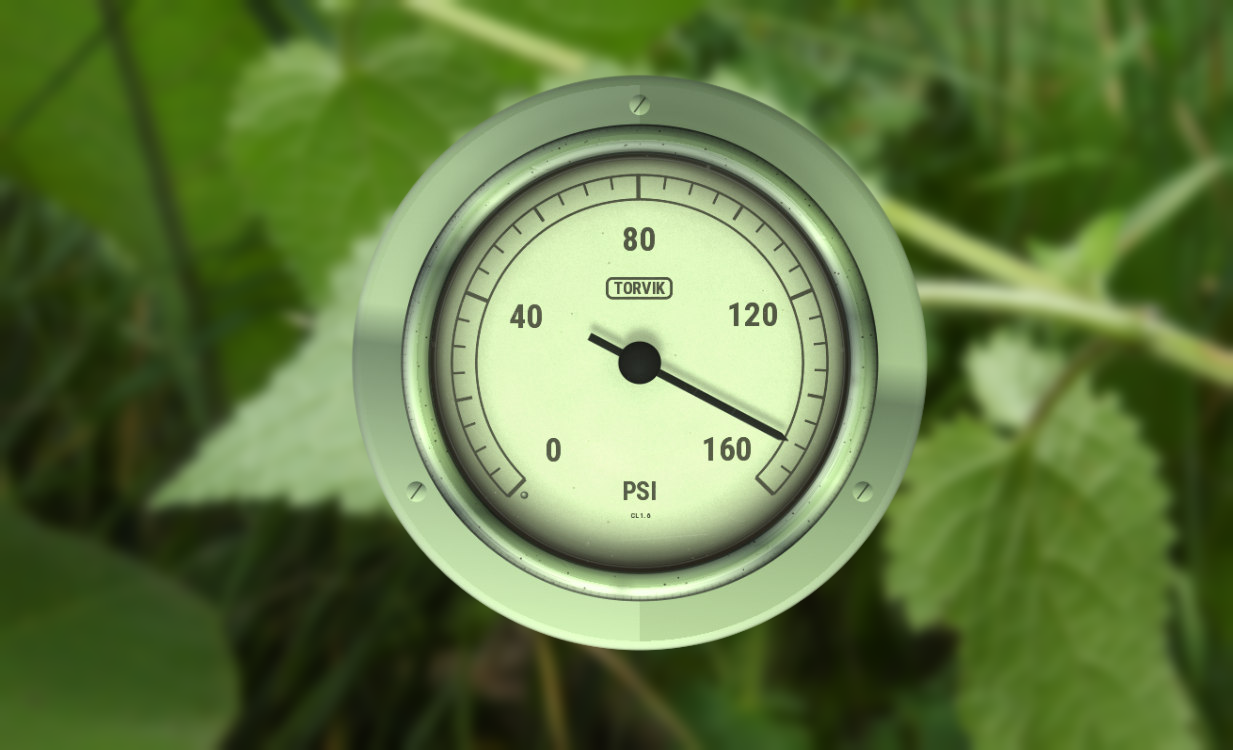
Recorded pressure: 150 (psi)
